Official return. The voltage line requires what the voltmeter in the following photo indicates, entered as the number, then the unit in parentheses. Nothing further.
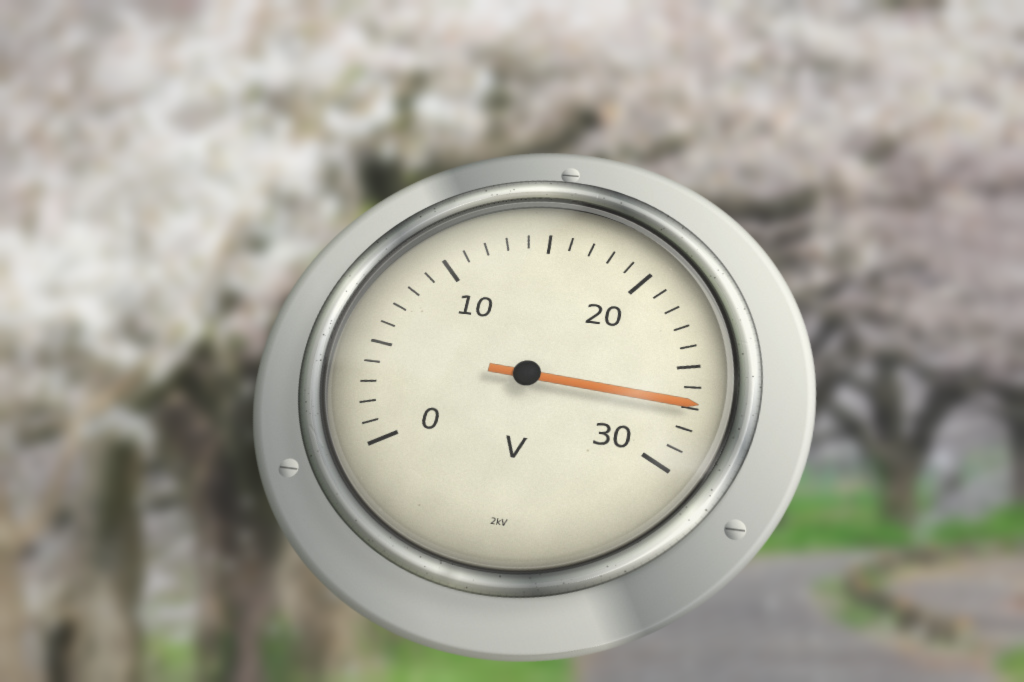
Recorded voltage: 27 (V)
